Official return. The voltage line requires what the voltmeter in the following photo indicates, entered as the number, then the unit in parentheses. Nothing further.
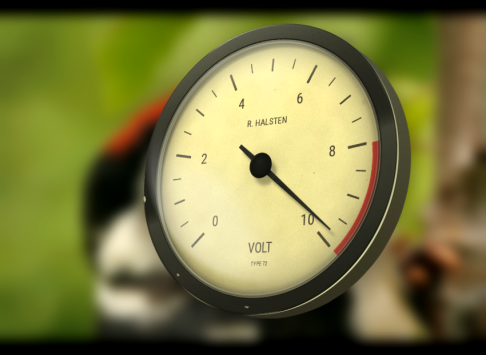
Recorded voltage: 9.75 (V)
